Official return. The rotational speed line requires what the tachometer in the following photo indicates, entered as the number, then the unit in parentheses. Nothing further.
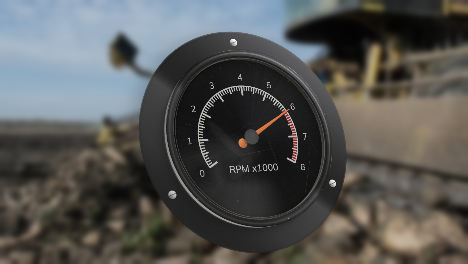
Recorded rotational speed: 6000 (rpm)
